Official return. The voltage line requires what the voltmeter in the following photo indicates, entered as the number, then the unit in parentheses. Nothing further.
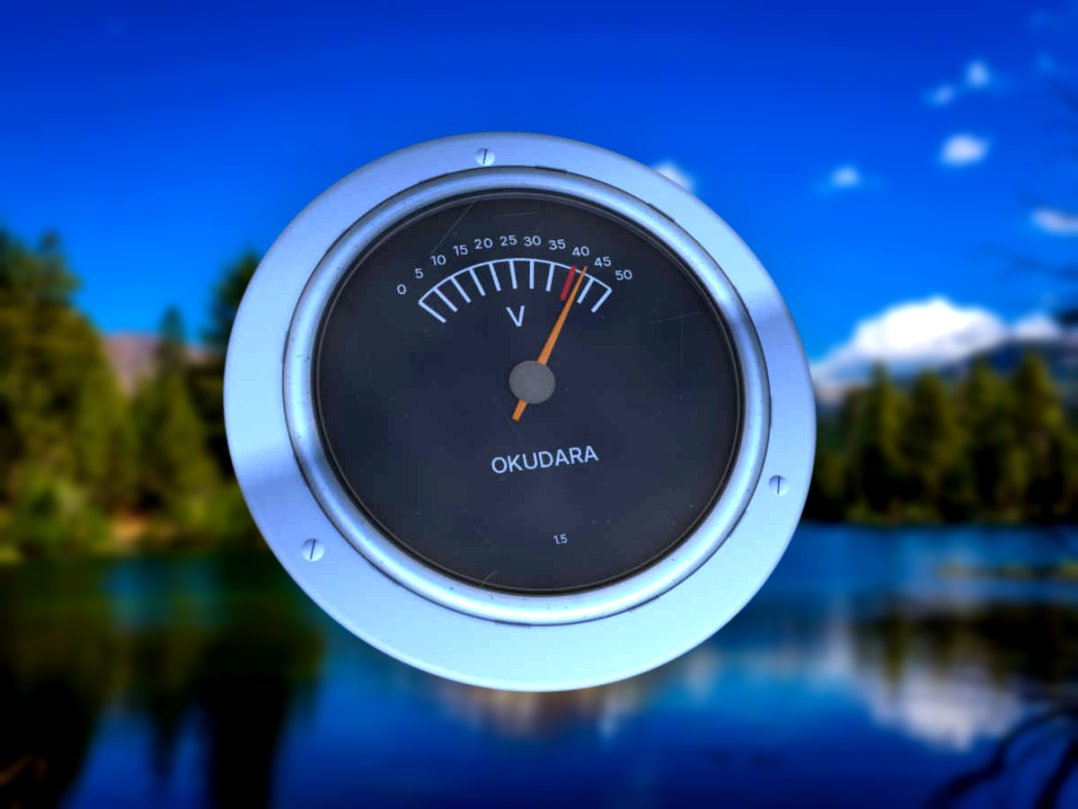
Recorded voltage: 42.5 (V)
